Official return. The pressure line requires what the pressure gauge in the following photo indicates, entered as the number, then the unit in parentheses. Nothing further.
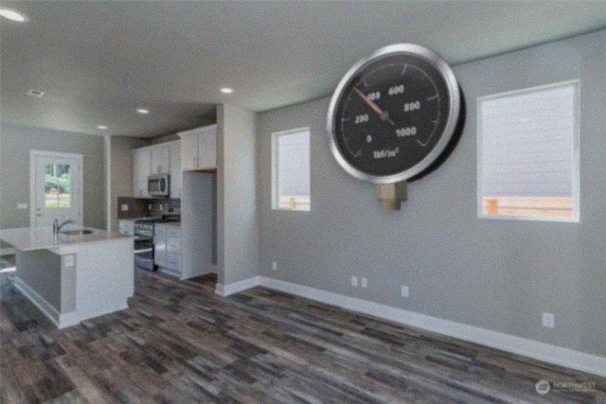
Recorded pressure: 350 (psi)
